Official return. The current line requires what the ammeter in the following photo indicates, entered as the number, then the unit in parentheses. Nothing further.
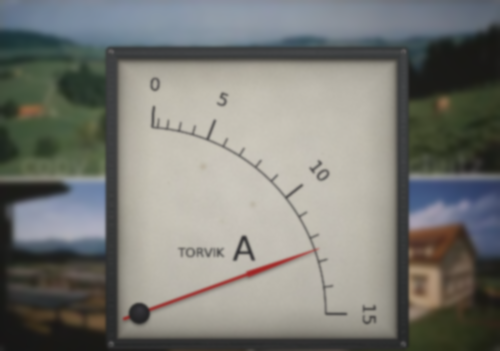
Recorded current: 12.5 (A)
